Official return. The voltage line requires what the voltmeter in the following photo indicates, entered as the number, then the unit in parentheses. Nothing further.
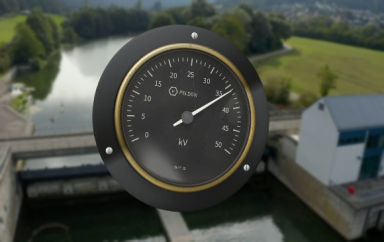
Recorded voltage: 36 (kV)
